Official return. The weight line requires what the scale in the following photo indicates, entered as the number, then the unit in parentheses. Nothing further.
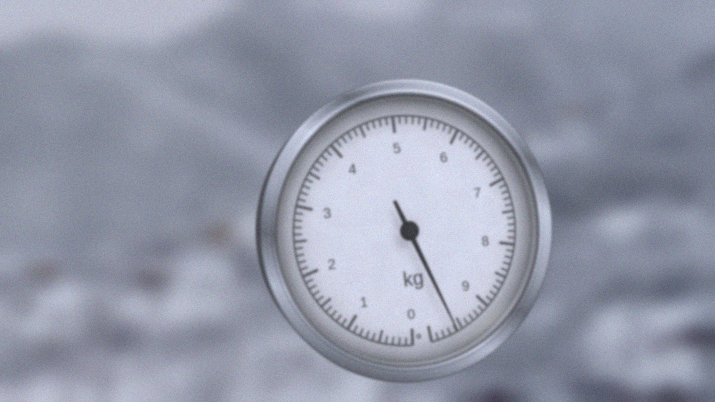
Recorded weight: 9.6 (kg)
